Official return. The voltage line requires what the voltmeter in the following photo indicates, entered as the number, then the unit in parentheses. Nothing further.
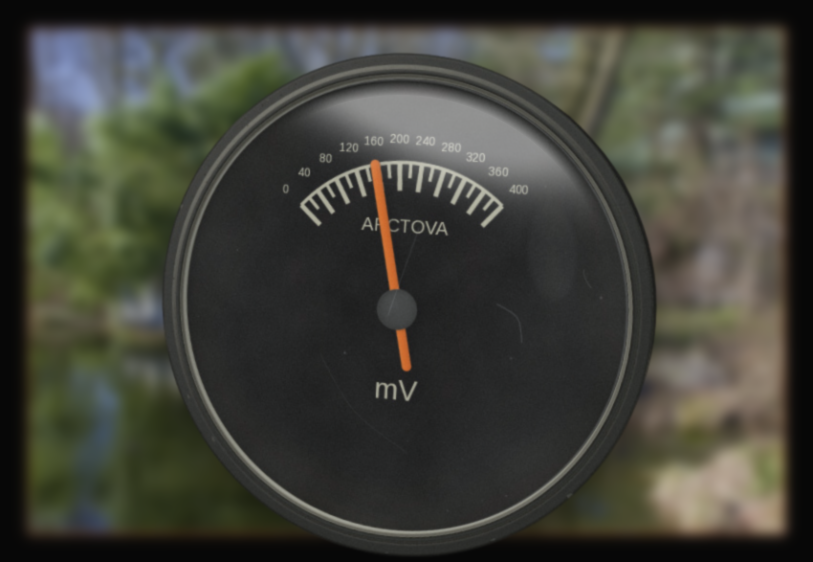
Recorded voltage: 160 (mV)
